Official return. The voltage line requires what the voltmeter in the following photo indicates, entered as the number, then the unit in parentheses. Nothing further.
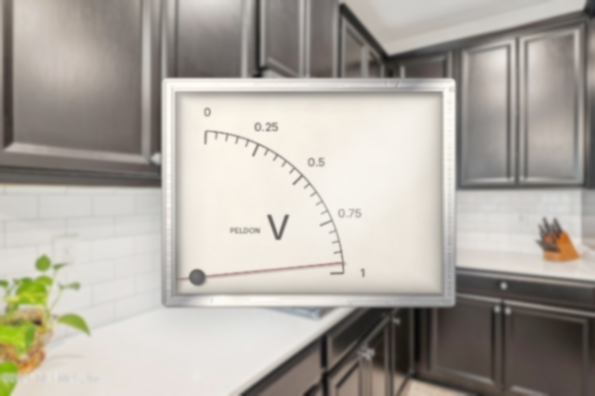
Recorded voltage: 0.95 (V)
